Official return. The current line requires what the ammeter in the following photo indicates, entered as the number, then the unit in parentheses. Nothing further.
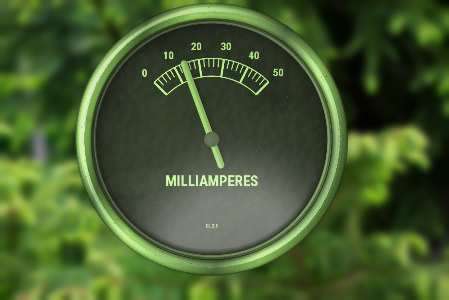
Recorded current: 14 (mA)
